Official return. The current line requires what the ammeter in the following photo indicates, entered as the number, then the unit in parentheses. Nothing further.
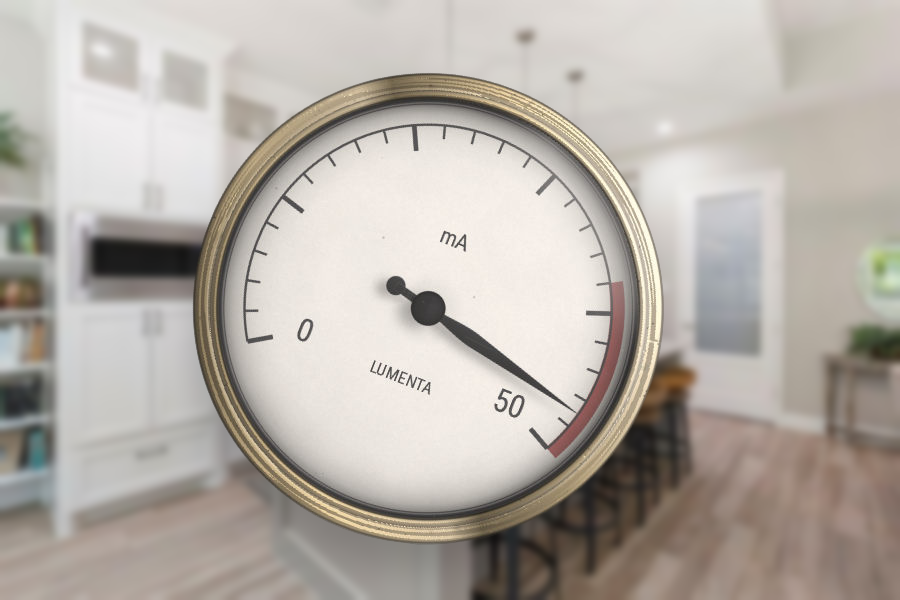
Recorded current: 47 (mA)
